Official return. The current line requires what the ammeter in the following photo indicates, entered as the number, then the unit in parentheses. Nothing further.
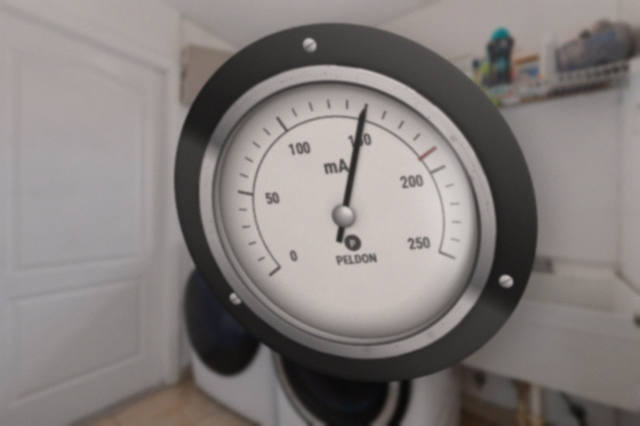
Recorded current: 150 (mA)
